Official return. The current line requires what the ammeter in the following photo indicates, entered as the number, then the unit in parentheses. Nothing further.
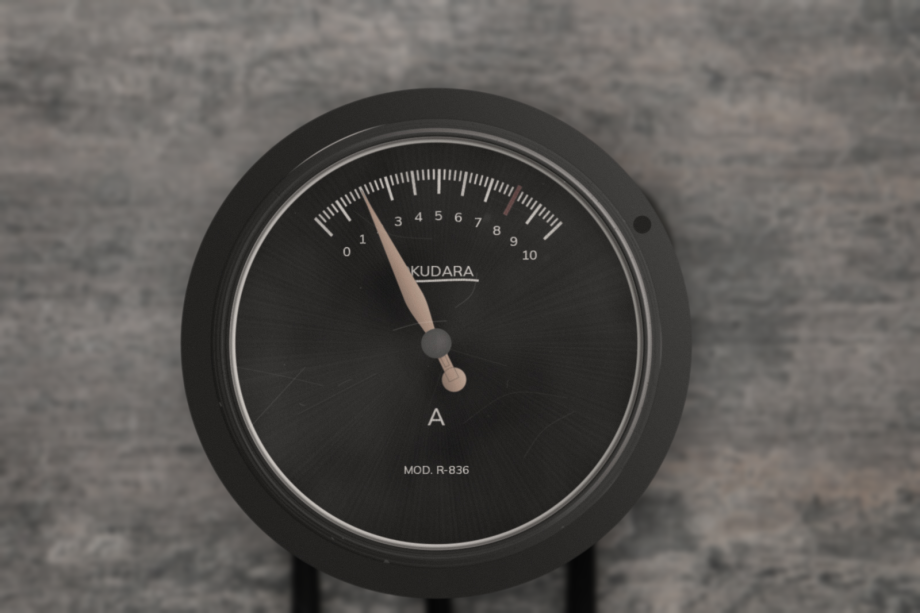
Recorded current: 2 (A)
